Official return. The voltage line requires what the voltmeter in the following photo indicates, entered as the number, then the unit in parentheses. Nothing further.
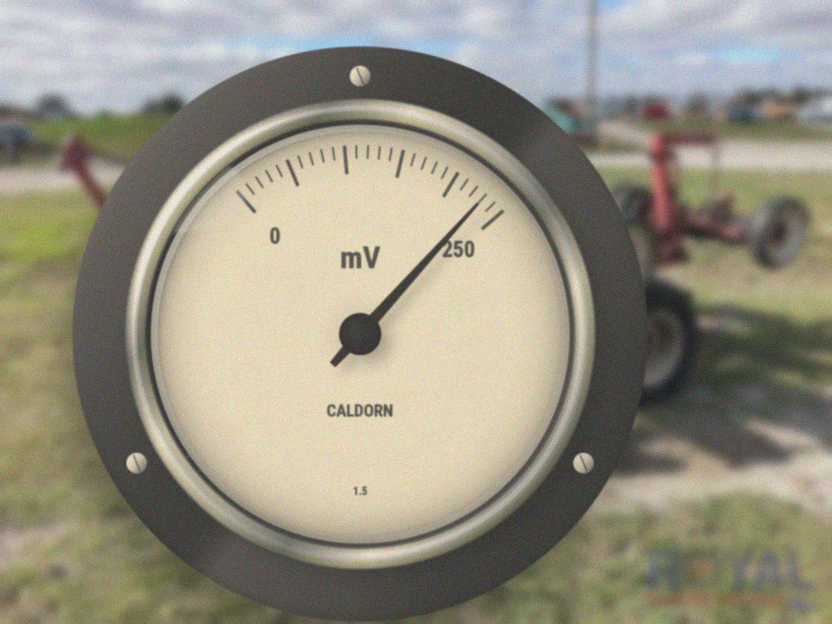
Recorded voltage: 230 (mV)
